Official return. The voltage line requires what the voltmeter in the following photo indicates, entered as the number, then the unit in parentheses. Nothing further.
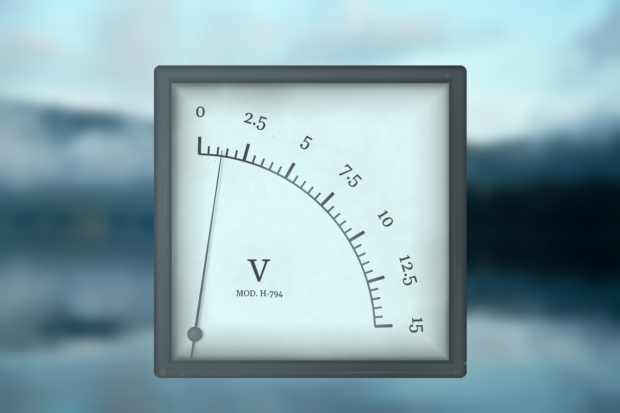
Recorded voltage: 1.25 (V)
